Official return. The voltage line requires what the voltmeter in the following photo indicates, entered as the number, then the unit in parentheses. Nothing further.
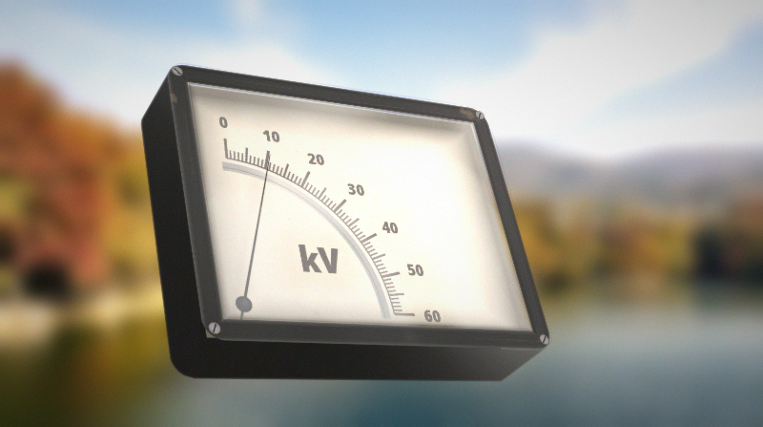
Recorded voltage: 10 (kV)
